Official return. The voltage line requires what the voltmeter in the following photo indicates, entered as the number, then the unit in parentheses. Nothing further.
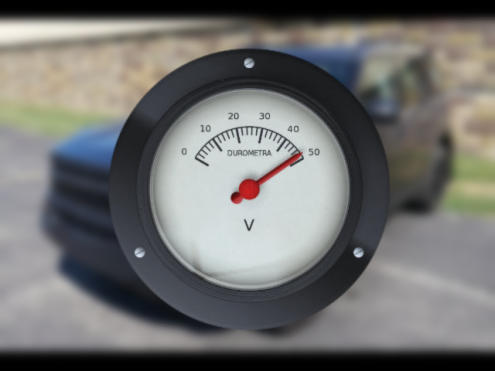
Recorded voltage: 48 (V)
